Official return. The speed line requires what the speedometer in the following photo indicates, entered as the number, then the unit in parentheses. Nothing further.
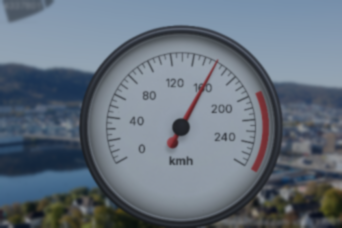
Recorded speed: 160 (km/h)
